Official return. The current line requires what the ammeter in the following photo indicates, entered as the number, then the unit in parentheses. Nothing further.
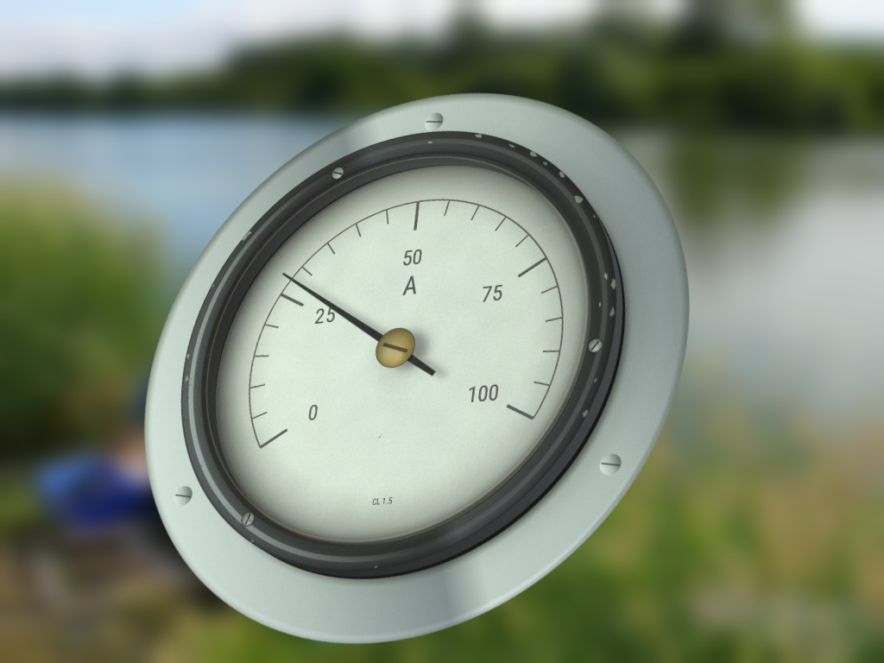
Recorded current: 27.5 (A)
